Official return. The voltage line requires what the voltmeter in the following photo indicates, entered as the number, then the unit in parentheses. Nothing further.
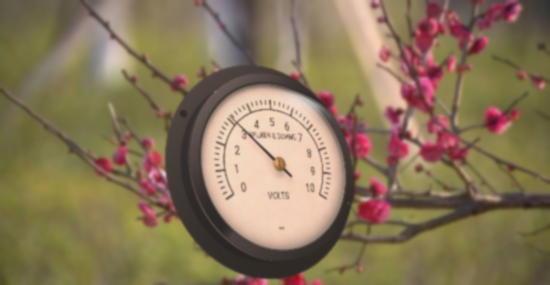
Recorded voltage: 3 (V)
